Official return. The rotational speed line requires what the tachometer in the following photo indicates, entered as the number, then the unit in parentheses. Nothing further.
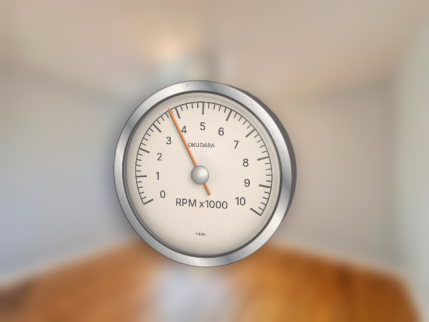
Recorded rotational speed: 3800 (rpm)
